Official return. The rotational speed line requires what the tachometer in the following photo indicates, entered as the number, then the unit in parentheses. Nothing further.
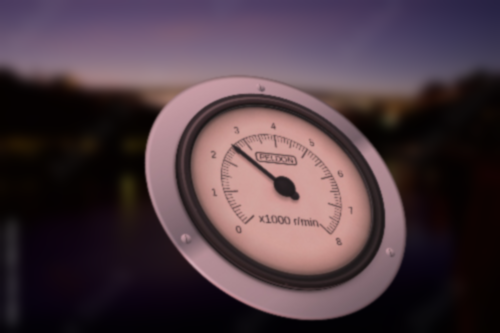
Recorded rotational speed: 2500 (rpm)
